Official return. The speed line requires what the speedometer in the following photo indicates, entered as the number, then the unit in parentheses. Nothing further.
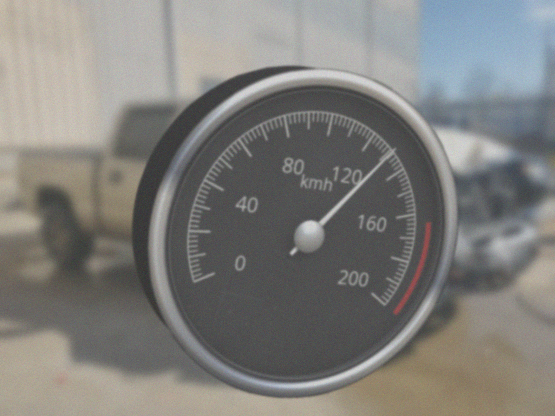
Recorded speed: 130 (km/h)
